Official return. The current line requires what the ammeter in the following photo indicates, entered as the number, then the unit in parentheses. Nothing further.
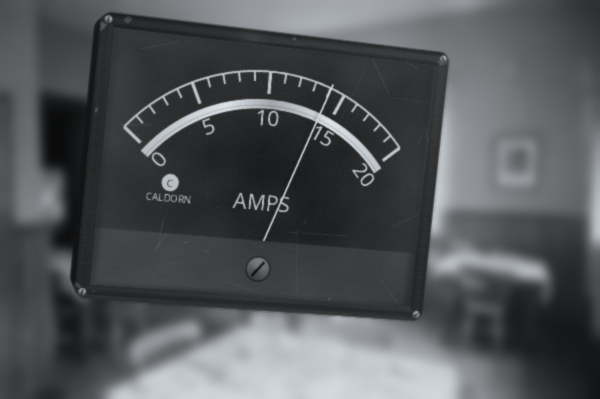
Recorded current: 14 (A)
